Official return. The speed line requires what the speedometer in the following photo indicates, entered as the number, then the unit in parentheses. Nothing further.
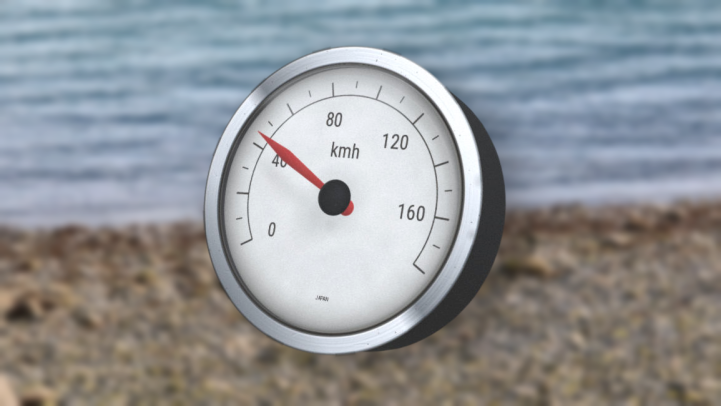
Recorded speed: 45 (km/h)
